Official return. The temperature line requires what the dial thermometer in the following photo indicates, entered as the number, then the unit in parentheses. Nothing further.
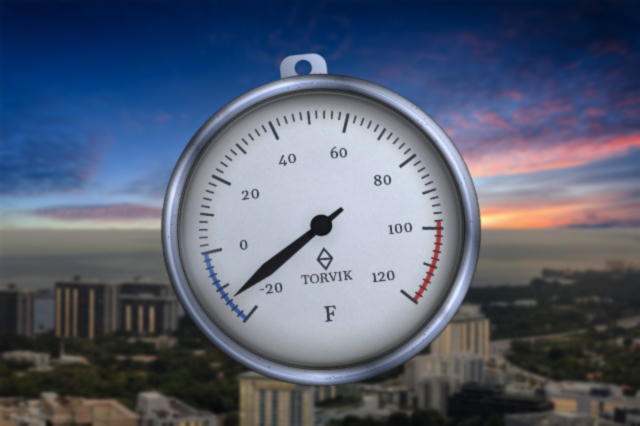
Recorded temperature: -14 (°F)
